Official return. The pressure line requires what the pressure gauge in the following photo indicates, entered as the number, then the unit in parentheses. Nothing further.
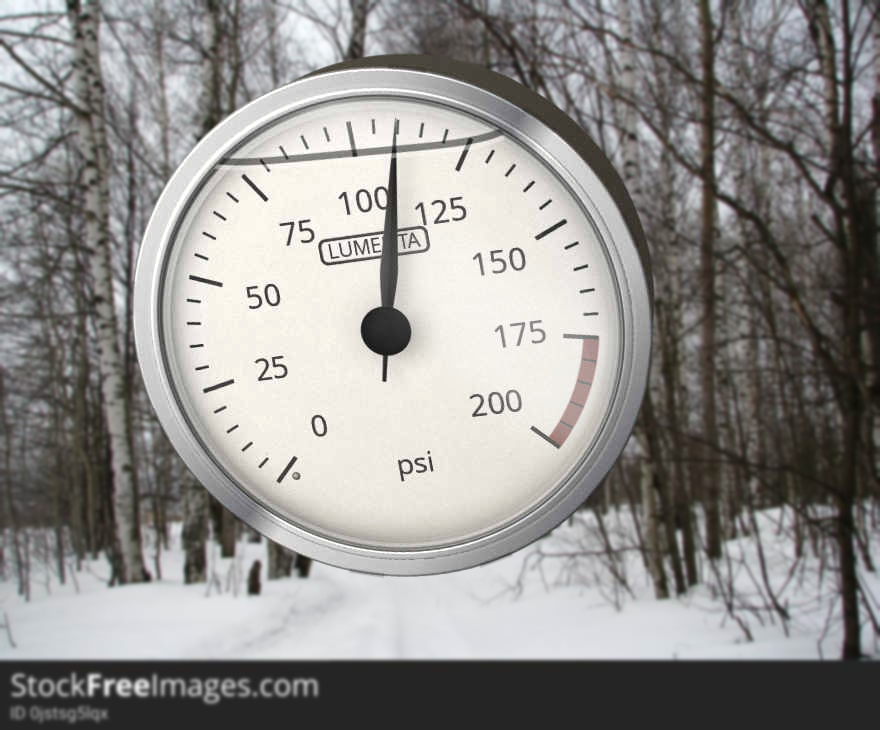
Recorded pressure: 110 (psi)
